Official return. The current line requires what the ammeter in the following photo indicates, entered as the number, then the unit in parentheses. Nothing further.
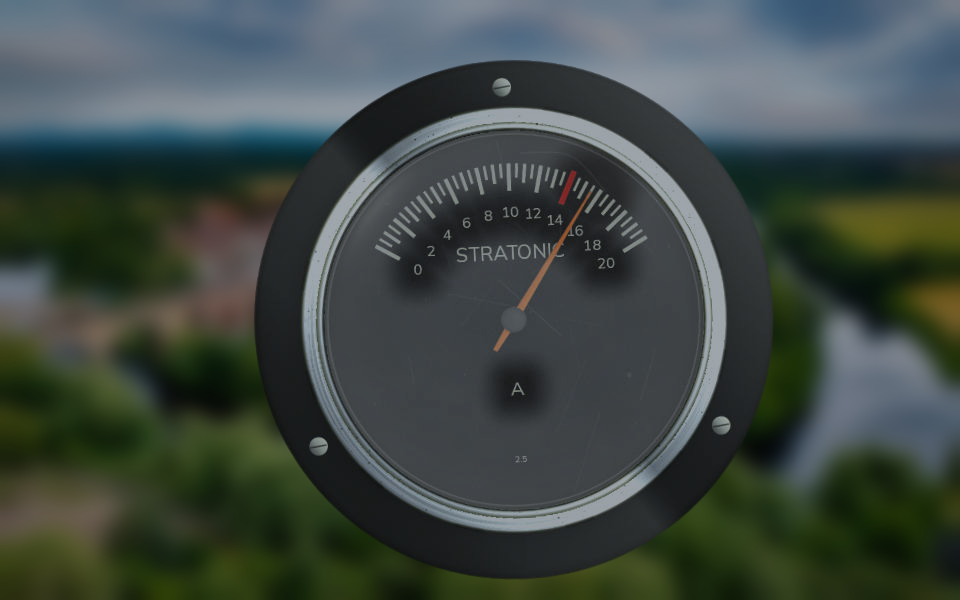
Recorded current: 15.5 (A)
